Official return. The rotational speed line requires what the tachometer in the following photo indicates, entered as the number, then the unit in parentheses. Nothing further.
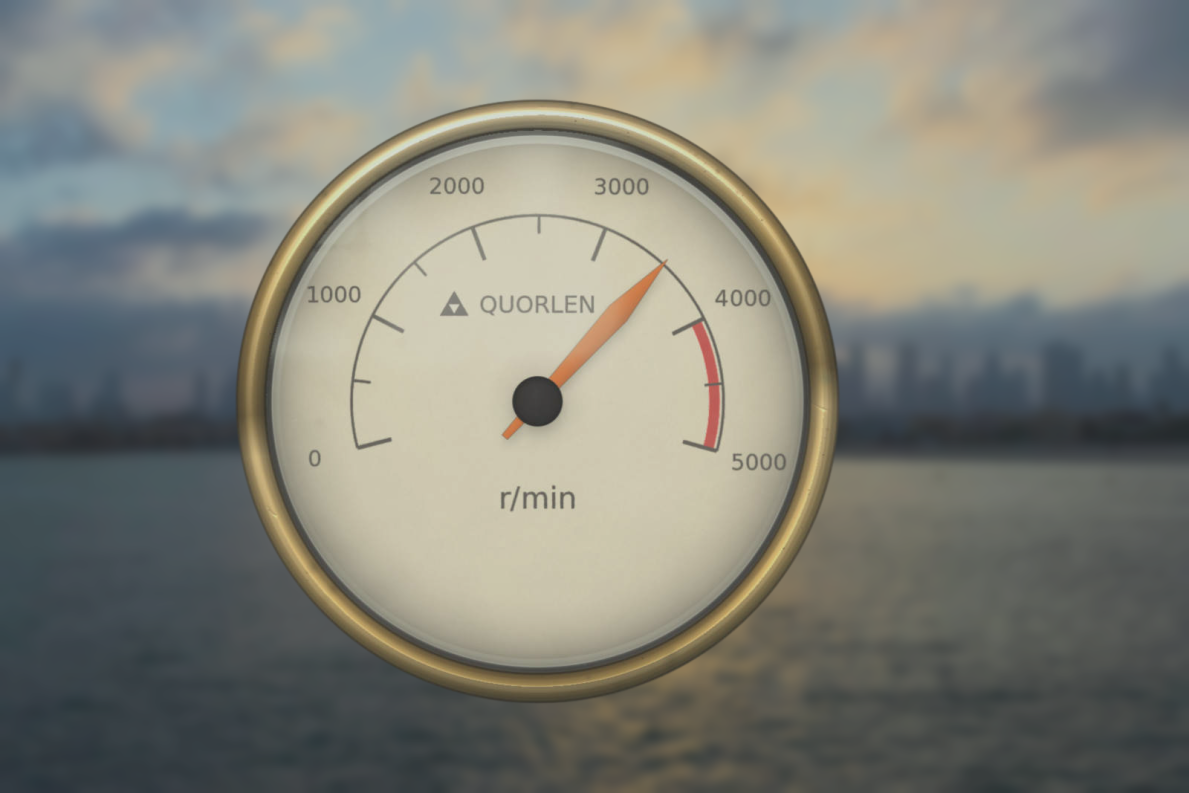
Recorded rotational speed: 3500 (rpm)
